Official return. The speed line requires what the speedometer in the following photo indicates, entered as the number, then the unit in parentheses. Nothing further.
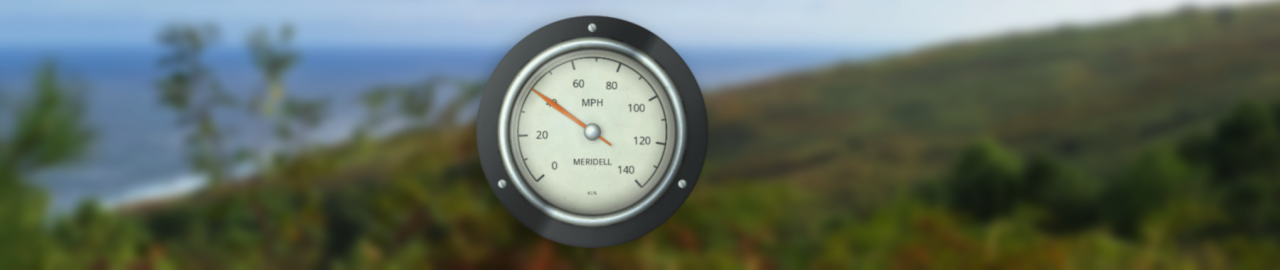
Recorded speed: 40 (mph)
